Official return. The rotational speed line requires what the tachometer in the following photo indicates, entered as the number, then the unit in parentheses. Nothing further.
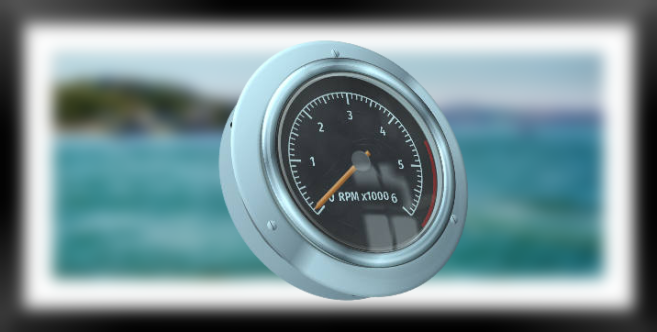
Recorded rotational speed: 100 (rpm)
